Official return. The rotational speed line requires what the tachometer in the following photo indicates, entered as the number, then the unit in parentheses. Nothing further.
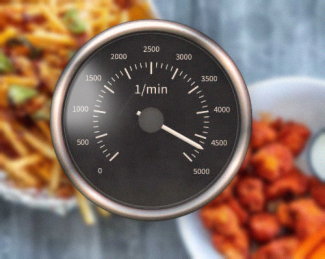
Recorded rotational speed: 4700 (rpm)
